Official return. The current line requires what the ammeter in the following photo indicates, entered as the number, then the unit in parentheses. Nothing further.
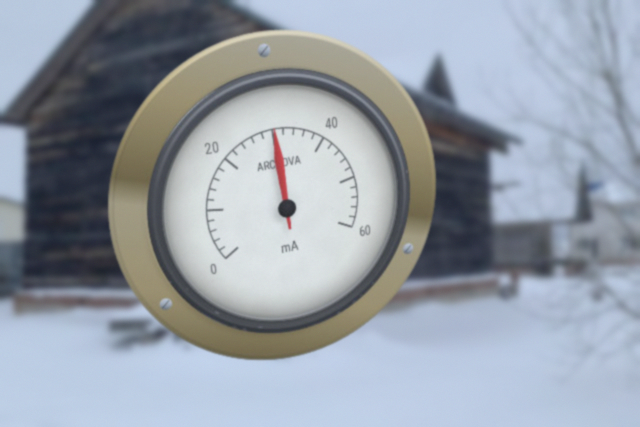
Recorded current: 30 (mA)
